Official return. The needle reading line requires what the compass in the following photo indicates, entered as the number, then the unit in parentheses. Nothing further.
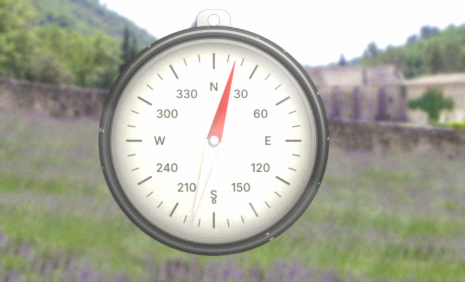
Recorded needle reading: 15 (°)
